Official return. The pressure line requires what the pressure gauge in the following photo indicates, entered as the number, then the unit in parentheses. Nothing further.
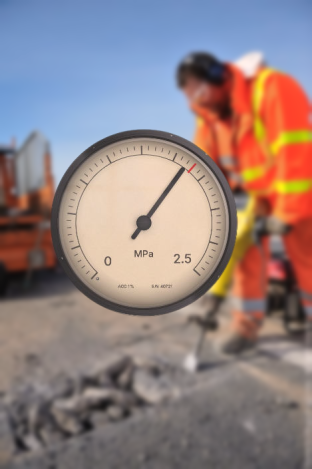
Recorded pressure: 1.6 (MPa)
